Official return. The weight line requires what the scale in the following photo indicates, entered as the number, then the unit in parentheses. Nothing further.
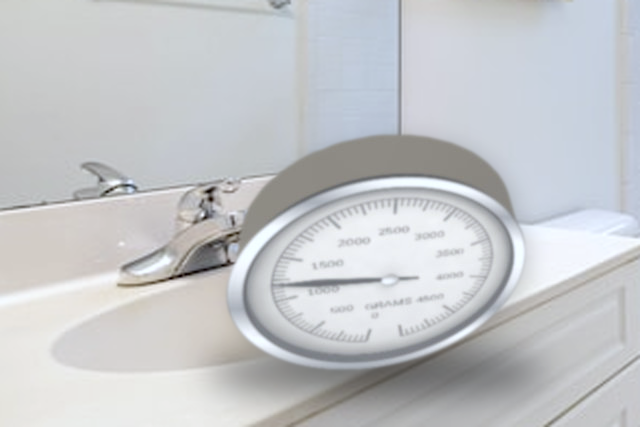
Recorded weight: 1250 (g)
